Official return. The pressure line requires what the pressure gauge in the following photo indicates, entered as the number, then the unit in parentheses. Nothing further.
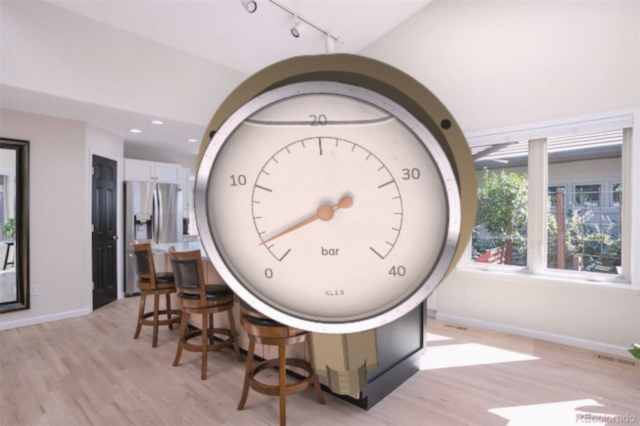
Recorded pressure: 3 (bar)
